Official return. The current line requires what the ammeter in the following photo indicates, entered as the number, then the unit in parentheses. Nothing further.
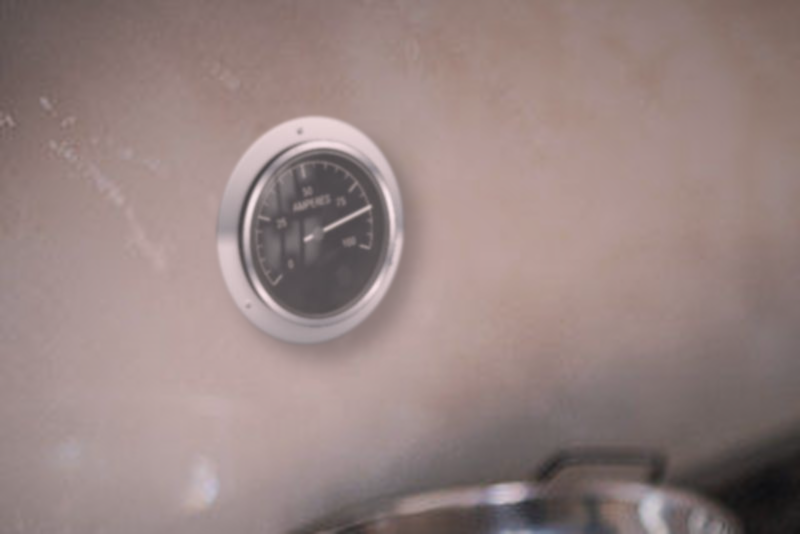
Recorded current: 85 (A)
